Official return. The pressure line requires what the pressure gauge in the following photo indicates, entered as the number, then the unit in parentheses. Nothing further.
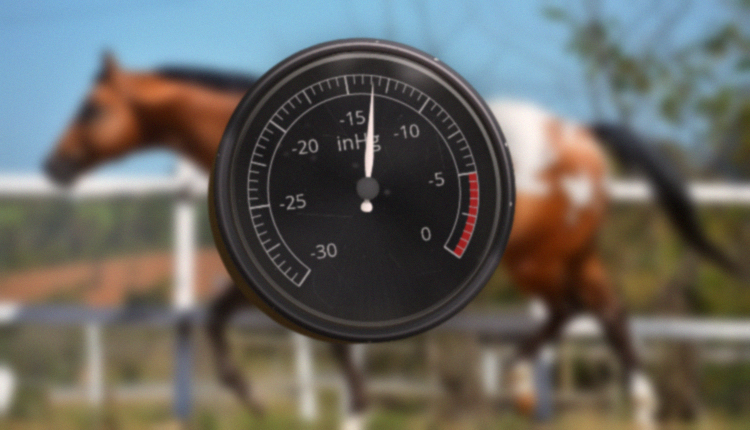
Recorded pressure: -13.5 (inHg)
